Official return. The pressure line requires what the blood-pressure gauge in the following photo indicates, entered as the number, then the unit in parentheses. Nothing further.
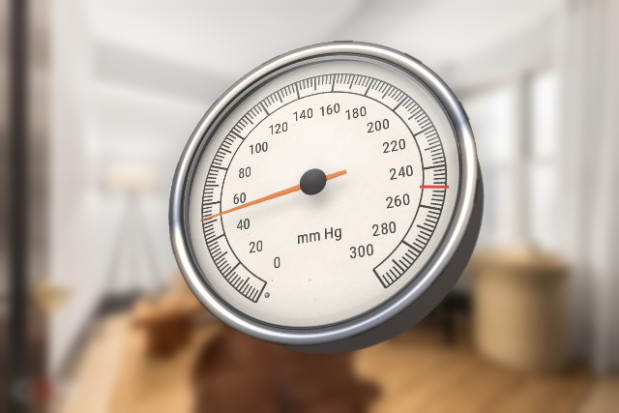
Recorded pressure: 50 (mmHg)
